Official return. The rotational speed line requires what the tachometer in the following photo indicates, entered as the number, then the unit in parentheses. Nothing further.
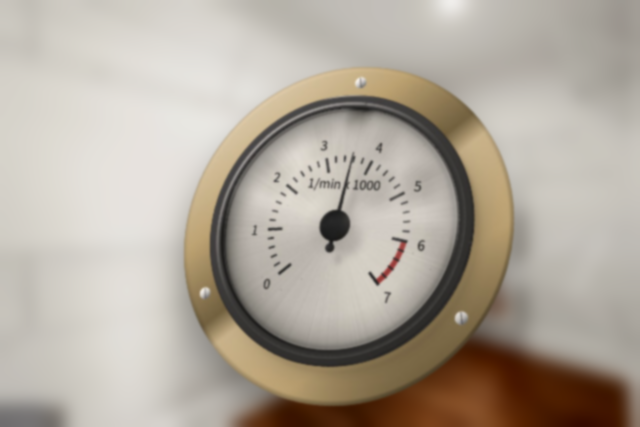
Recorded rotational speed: 3600 (rpm)
